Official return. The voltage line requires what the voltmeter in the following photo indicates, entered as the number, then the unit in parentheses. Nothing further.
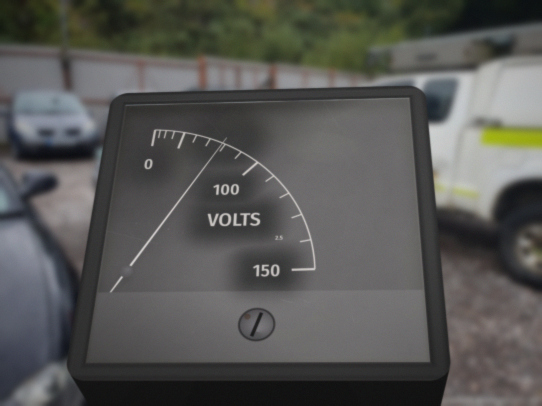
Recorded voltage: 80 (V)
